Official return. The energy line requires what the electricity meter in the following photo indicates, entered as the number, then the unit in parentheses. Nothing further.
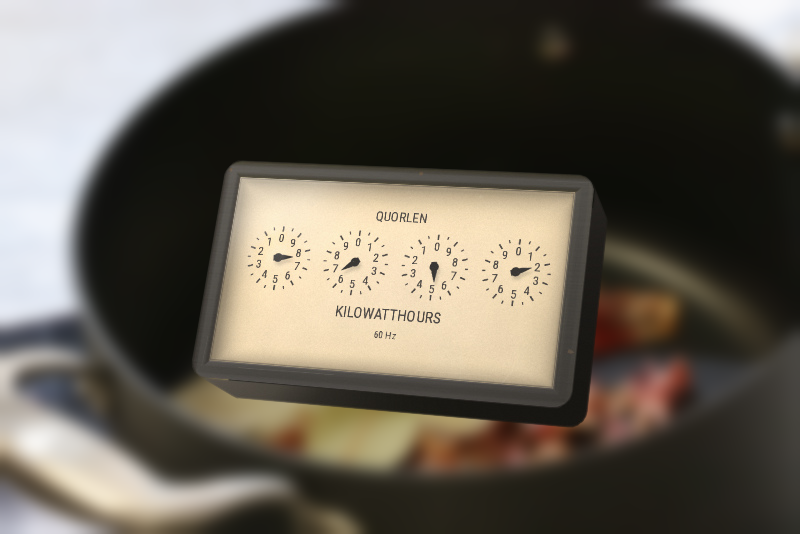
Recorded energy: 7652 (kWh)
